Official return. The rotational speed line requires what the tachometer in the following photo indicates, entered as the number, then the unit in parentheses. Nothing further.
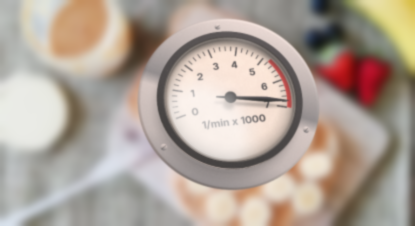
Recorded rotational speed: 6800 (rpm)
